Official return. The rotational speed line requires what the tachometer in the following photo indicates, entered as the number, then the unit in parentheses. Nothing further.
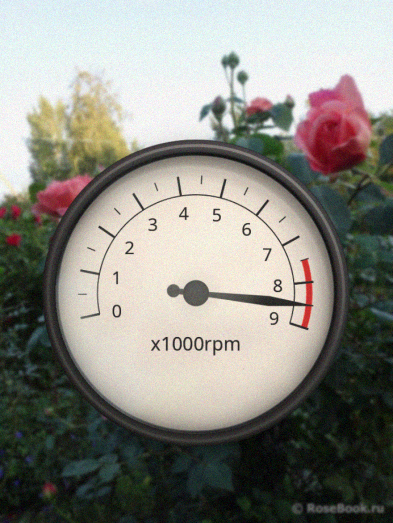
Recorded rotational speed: 8500 (rpm)
